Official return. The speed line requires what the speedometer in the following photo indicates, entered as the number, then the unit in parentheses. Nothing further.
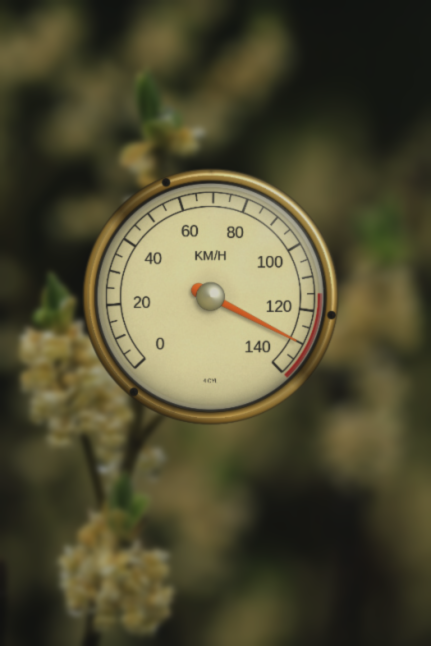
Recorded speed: 130 (km/h)
